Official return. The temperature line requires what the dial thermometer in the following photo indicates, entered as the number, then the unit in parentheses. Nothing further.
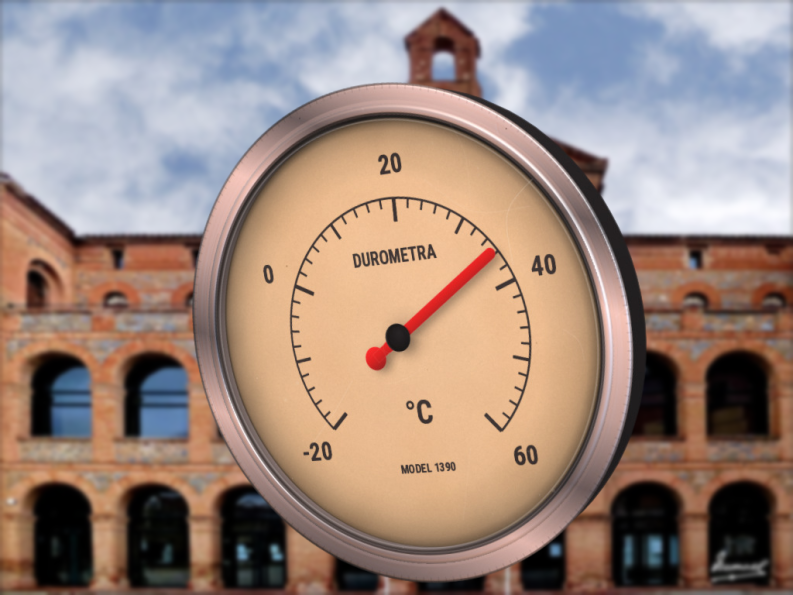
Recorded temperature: 36 (°C)
